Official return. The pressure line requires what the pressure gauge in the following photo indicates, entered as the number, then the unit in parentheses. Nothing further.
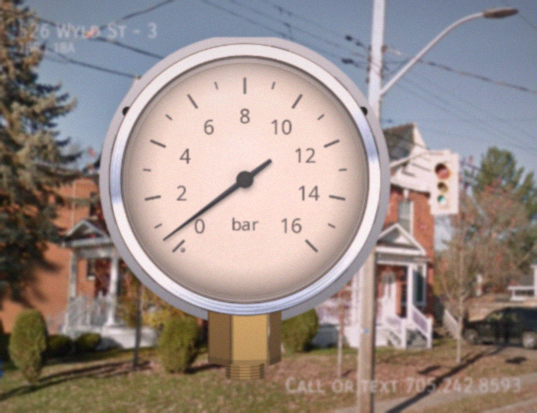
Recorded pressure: 0.5 (bar)
